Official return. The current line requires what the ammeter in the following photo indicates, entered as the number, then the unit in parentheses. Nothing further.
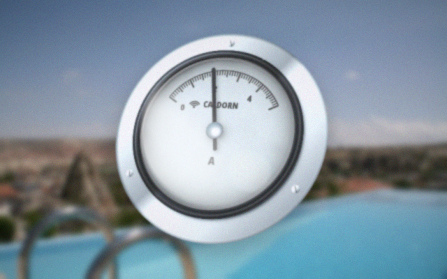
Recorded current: 2 (A)
